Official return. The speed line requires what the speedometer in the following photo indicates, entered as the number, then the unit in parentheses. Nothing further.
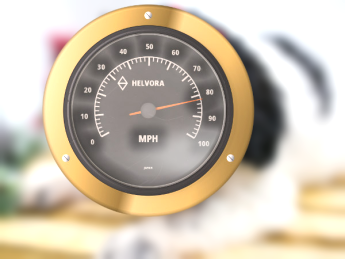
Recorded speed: 82 (mph)
